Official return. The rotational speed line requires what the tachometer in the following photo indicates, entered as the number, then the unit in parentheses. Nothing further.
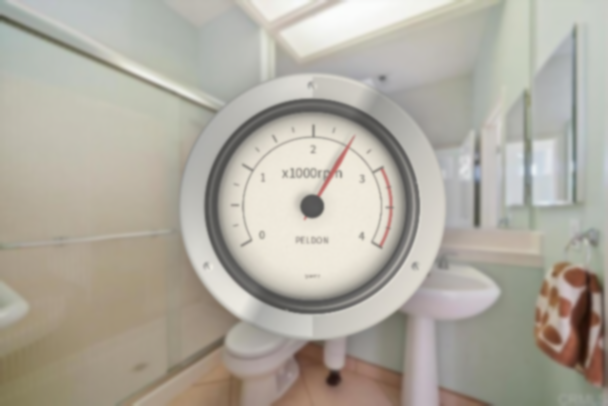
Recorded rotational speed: 2500 (rpm)
